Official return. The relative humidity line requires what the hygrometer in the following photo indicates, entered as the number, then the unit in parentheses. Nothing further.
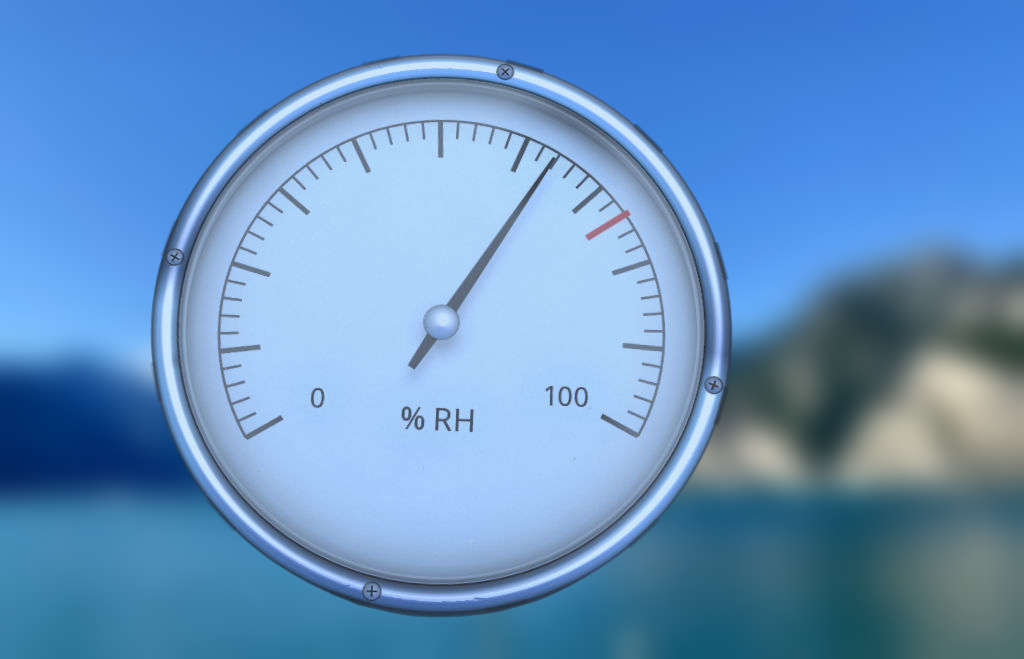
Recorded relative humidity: 64 (%)
